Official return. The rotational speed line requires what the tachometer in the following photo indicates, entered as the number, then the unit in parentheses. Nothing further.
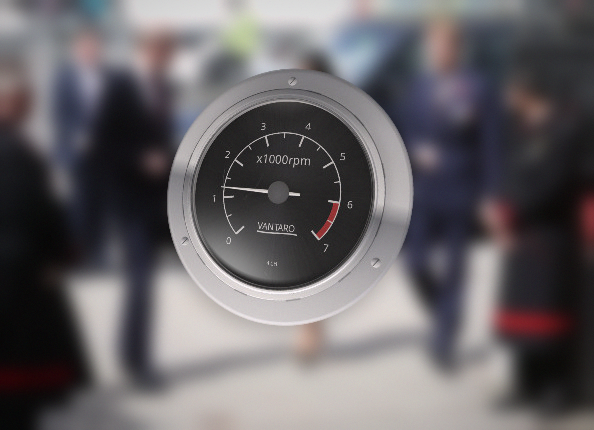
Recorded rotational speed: 1250 (rpm)
